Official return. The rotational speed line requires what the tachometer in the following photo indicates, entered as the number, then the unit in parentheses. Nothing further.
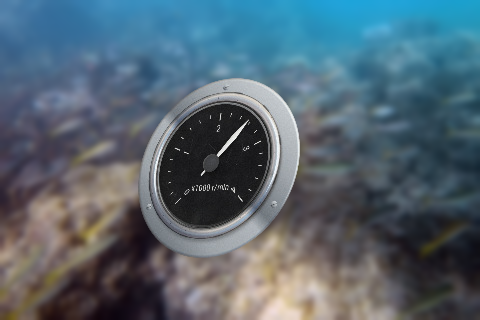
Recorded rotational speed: 2600 (rpm)
